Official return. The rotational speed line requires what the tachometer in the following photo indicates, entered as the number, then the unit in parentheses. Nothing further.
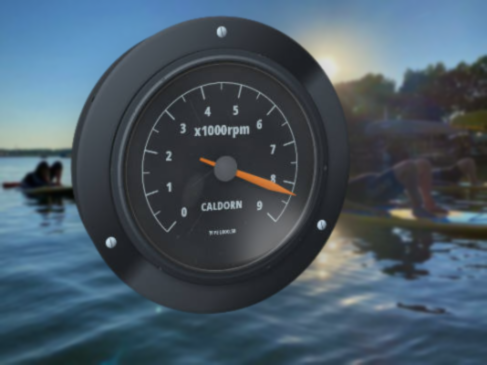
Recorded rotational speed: 8250 (rpm)
